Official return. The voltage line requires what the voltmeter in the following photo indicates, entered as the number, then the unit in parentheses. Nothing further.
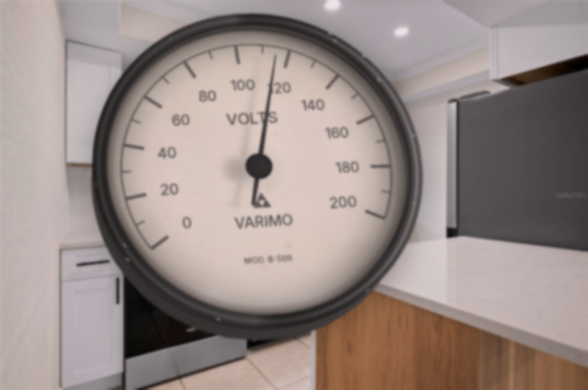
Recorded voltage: 115 (V)
